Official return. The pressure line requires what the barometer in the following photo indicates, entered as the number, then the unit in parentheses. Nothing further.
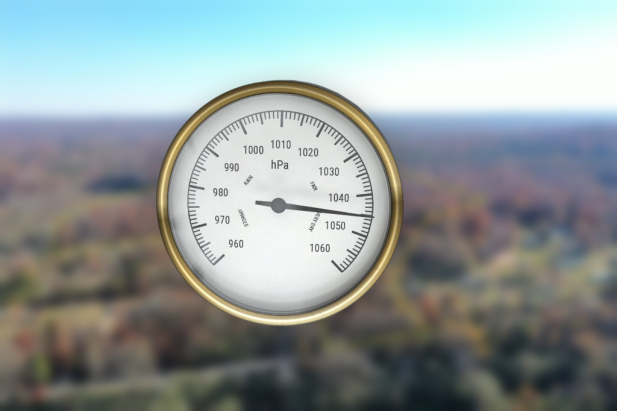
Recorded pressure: 1045 (hPa)
